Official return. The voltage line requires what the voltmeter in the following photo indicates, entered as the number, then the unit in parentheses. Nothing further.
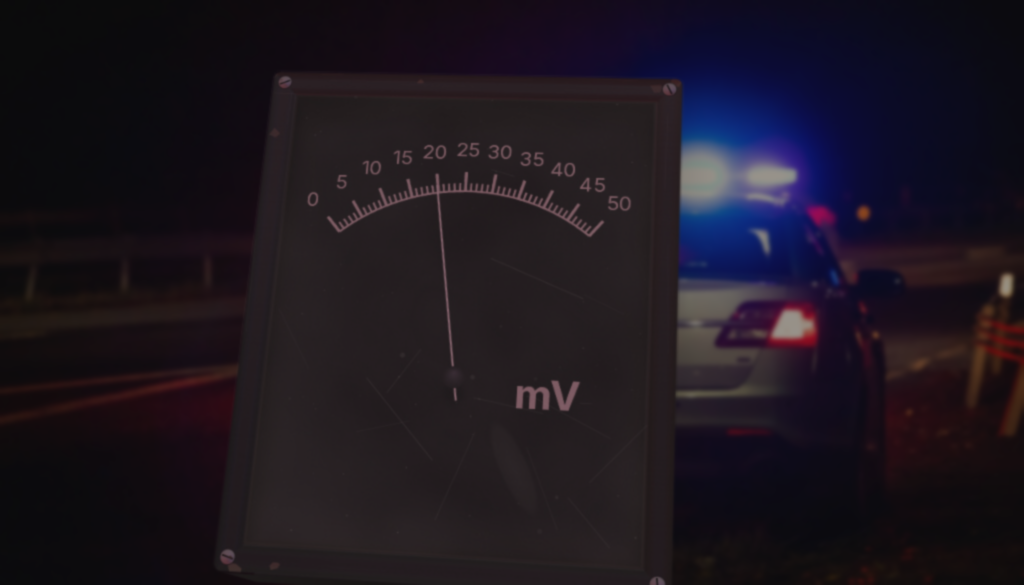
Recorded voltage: 20 (mV)
